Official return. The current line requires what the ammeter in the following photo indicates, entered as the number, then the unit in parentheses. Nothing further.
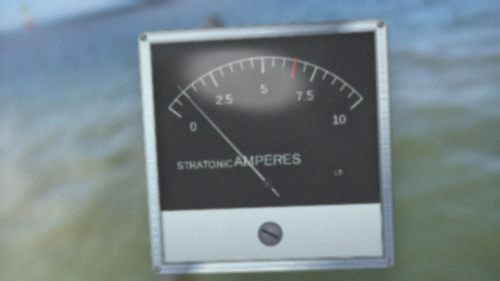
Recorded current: 1 (A)
